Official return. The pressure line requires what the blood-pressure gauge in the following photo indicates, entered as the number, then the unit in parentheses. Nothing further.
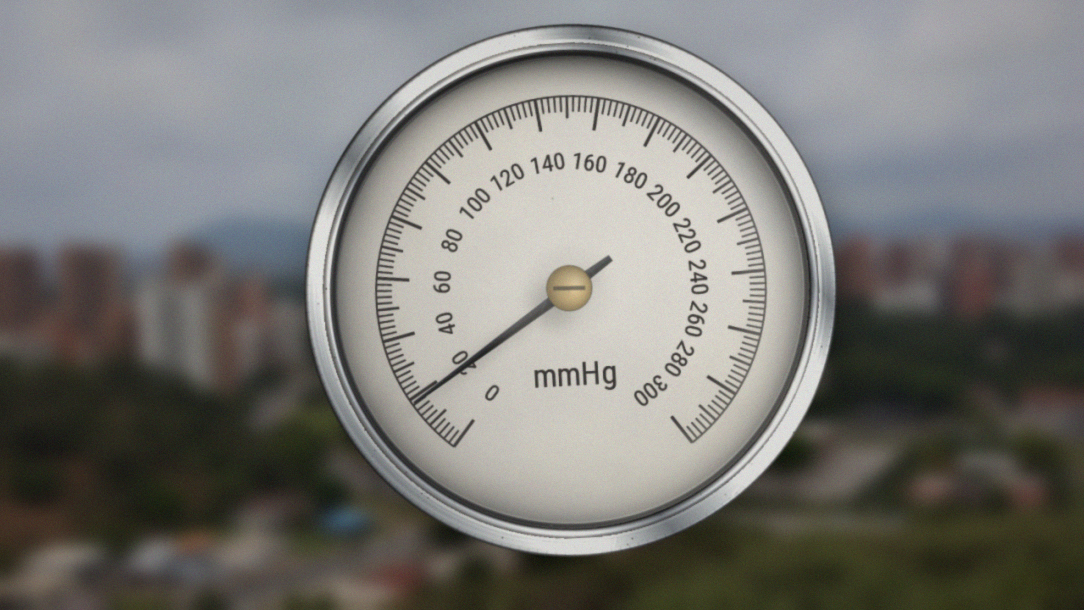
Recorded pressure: 18 (mmHg)
